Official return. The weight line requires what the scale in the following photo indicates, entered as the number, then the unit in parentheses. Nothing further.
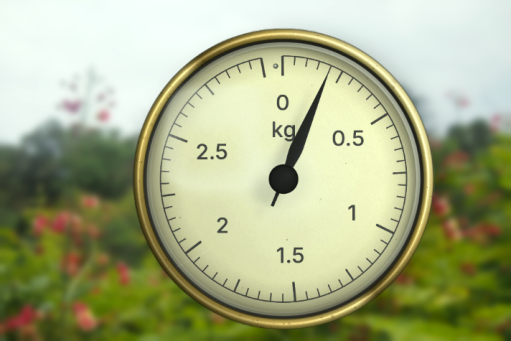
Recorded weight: 0.2 (kg)
